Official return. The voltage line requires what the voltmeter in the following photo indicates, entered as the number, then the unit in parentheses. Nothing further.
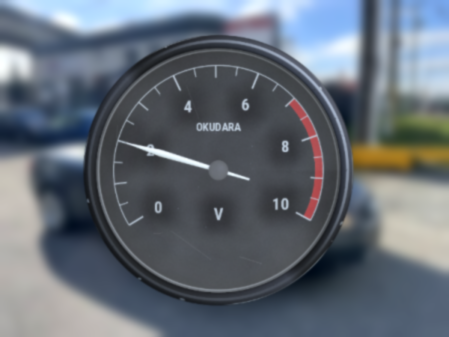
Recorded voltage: 2 (V)
